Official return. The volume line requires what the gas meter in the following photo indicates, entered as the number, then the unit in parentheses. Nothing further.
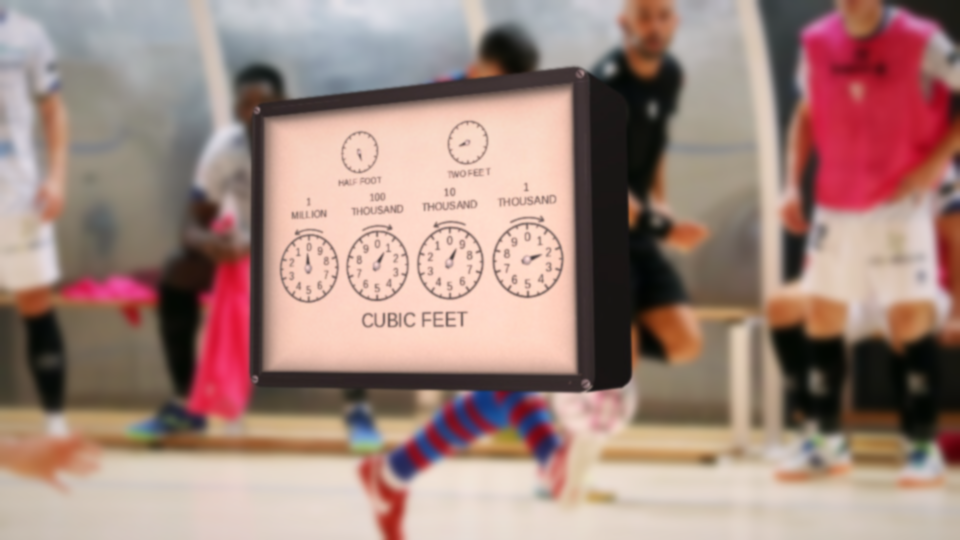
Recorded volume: 9200 (ft³)
